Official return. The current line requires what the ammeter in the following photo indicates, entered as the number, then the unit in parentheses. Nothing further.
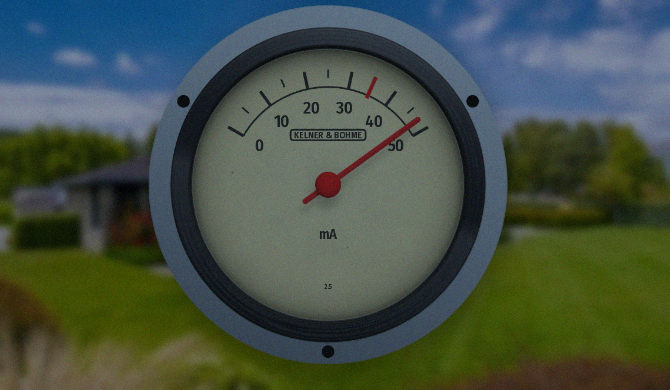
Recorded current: 47.5 (mA)
